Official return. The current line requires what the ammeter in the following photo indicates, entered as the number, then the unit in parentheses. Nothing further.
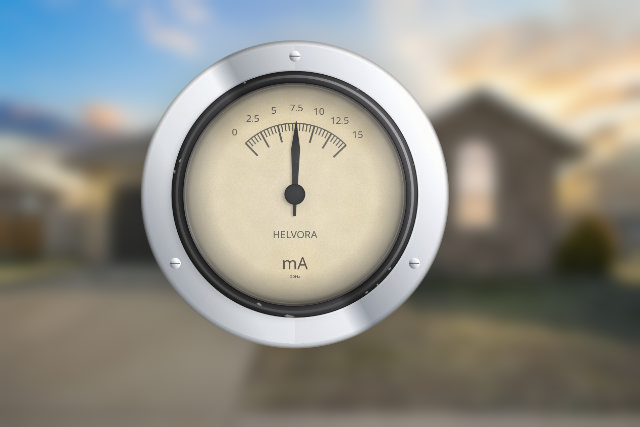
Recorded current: 7.5 (mA)
